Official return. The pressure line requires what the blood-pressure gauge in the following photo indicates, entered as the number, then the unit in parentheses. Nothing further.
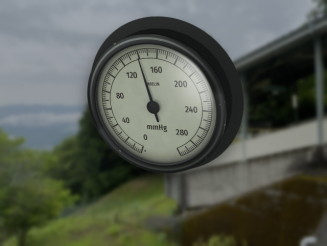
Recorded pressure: 140 (mmHg)
